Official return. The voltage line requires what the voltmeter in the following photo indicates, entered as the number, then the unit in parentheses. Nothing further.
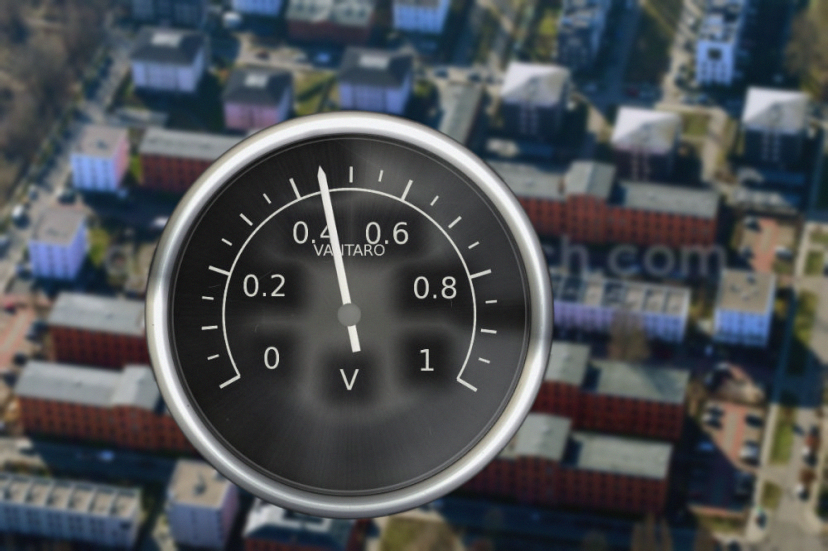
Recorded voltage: 0.45 (V)
